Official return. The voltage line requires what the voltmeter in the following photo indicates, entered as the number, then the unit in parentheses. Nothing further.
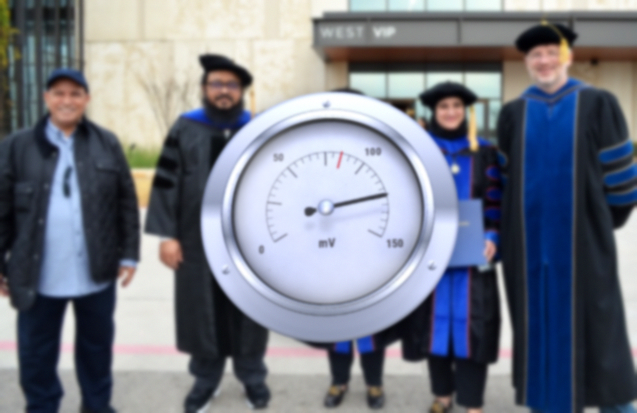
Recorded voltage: 125 (mV)
